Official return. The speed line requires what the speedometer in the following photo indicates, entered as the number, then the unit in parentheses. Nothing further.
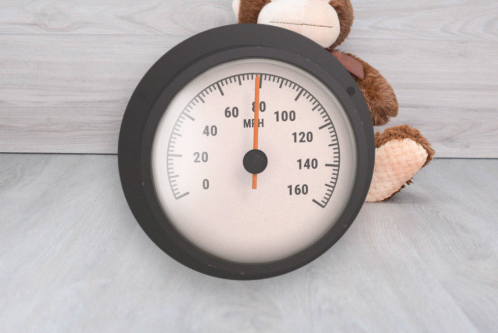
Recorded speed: 78 (mph)
